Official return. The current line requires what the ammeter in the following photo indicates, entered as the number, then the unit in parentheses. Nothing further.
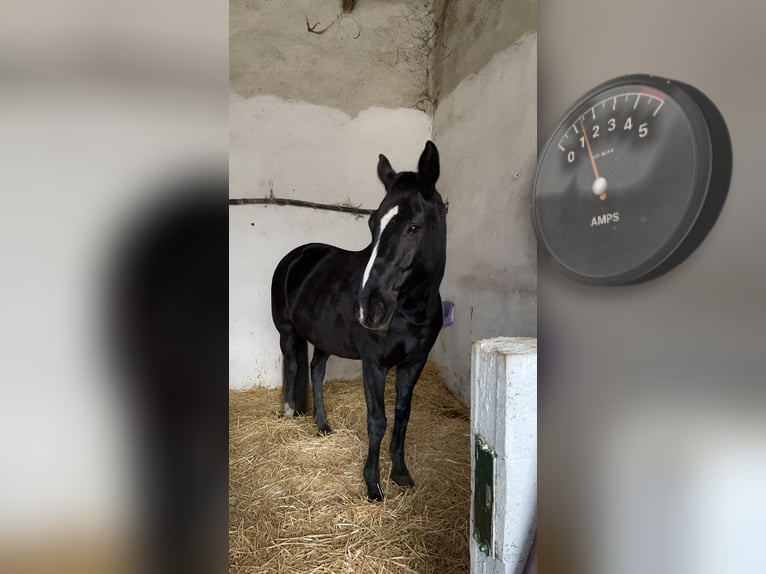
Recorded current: 1.5 (A)
